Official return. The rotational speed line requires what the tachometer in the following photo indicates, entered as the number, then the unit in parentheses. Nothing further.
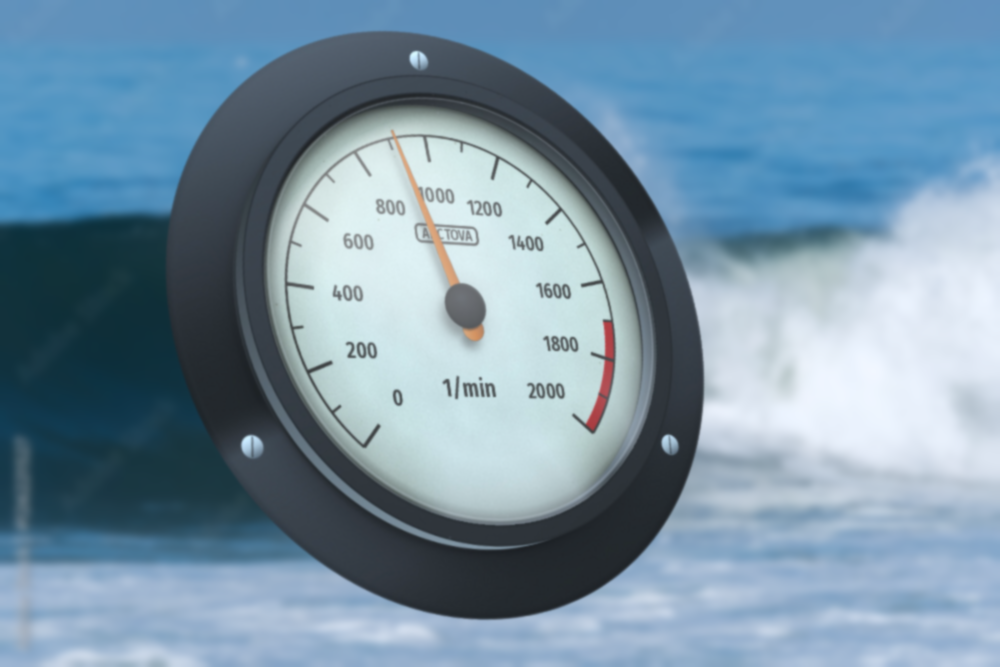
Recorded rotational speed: 900 (rpm)
